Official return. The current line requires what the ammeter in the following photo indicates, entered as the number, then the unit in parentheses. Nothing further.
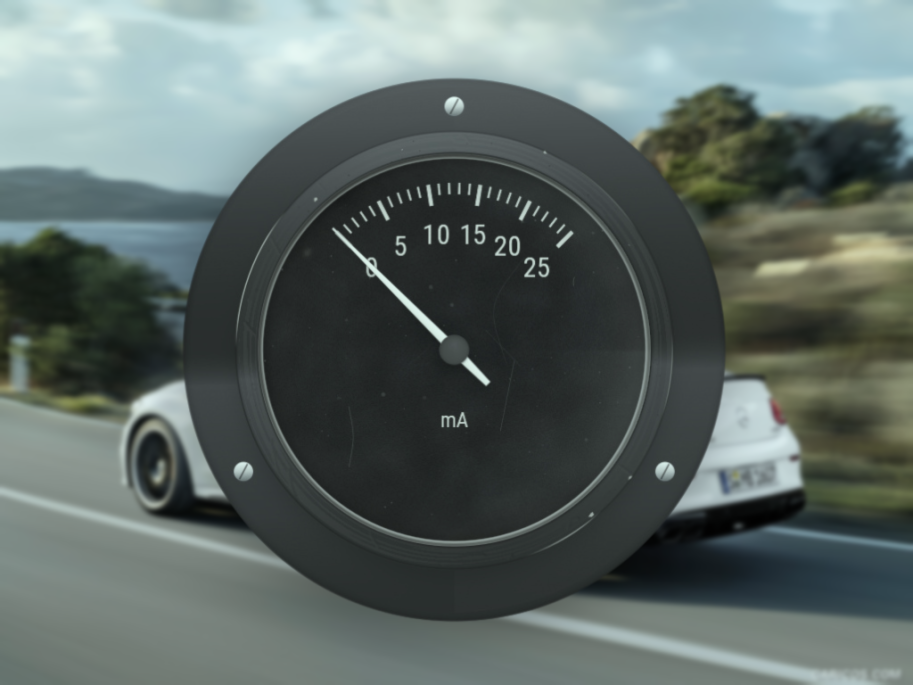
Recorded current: 0 (mA)
